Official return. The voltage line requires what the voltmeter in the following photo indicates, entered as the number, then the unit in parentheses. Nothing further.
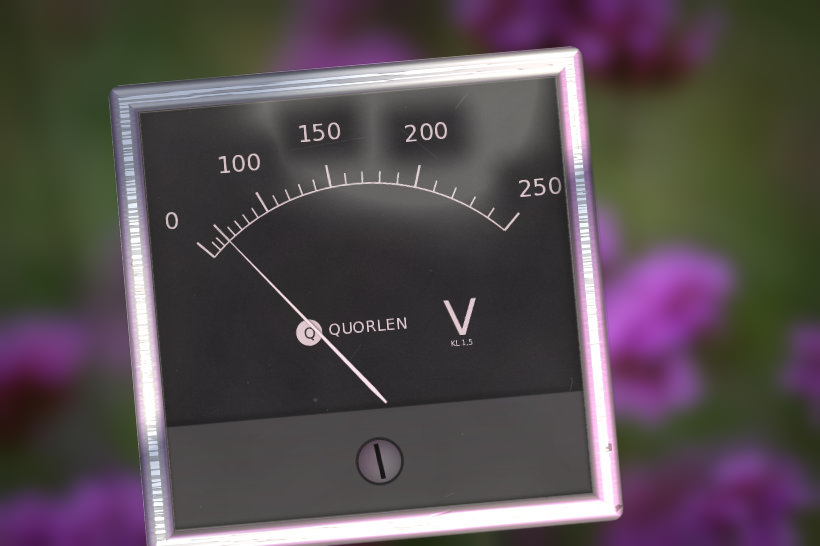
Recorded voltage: 50 (V)
